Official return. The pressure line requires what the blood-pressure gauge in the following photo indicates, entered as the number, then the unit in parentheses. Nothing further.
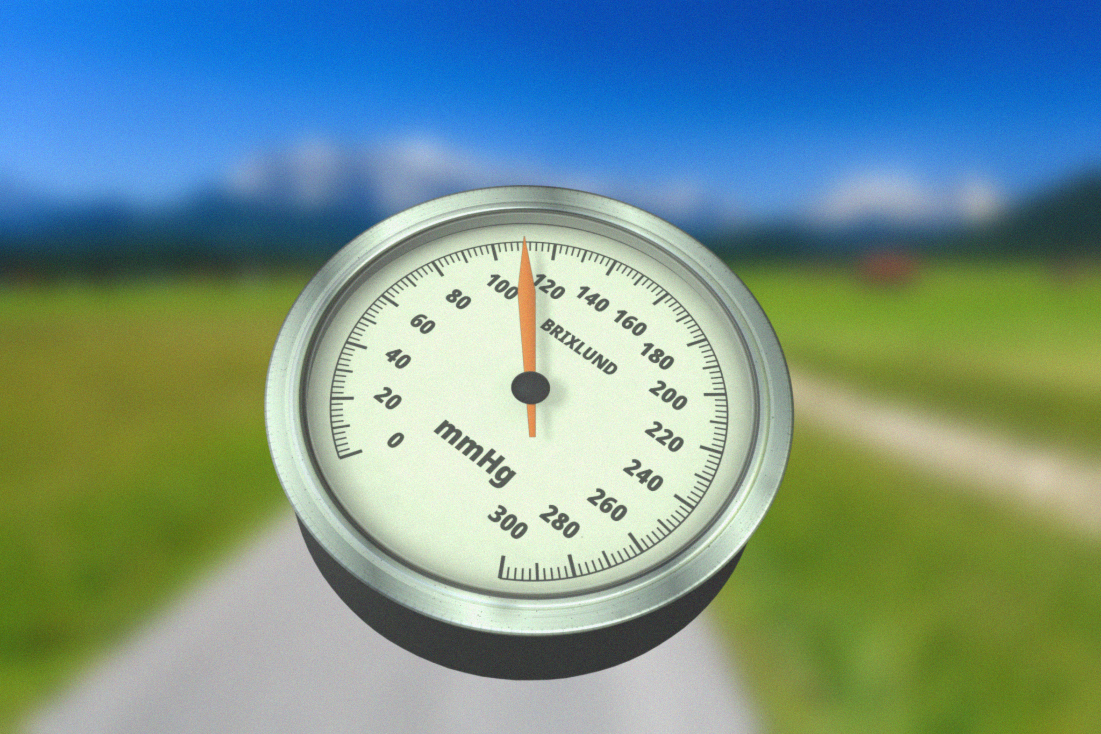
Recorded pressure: 110 (mmHg)
